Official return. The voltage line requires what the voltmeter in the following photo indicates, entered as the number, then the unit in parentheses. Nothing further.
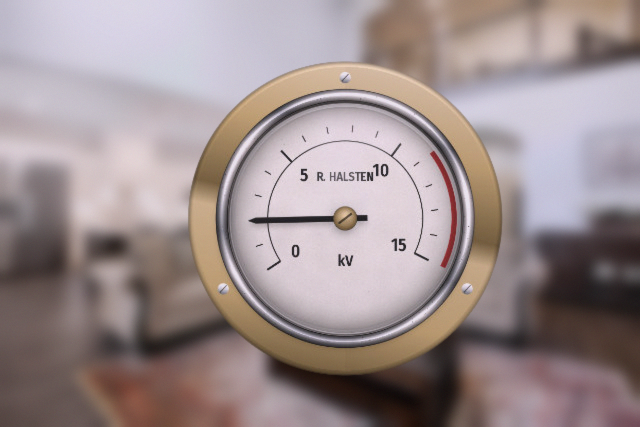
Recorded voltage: 2 (kV)
